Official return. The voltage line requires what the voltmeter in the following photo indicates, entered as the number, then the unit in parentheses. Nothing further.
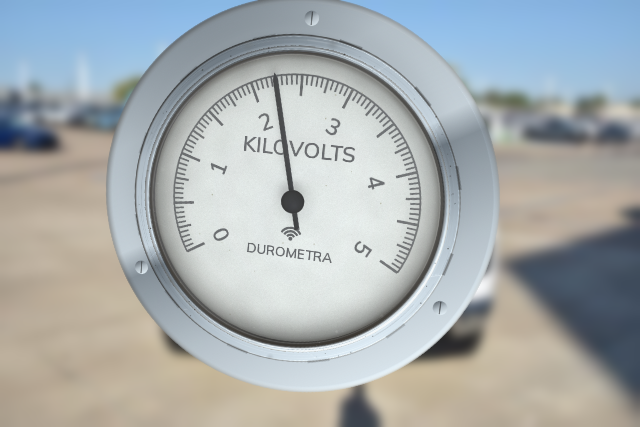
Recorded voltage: 2.25 (kV)
